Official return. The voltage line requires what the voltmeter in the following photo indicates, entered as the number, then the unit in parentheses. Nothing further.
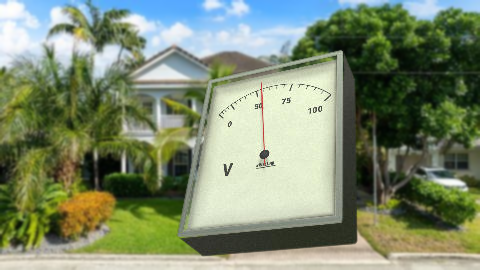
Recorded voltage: 55 (V)
